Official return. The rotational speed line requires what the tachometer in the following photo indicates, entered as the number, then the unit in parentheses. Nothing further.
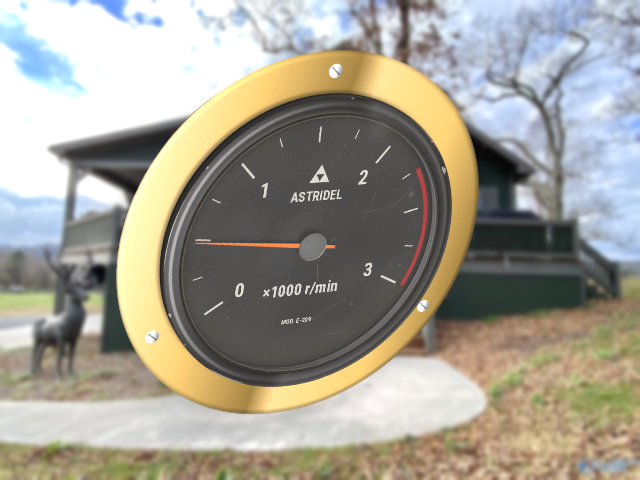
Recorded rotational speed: 500 (rpm)
